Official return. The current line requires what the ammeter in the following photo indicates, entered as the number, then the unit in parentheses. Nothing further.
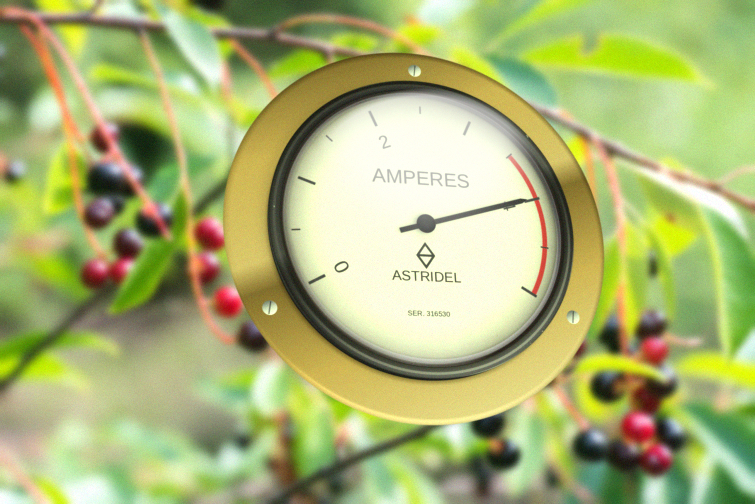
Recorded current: 4 (A)
